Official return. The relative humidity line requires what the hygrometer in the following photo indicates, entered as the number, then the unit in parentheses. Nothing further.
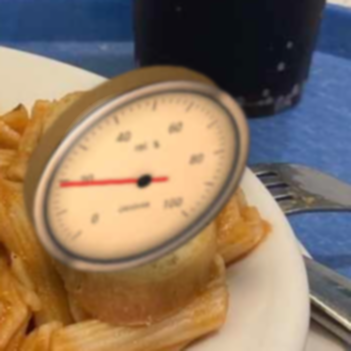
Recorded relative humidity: 20 (%)
